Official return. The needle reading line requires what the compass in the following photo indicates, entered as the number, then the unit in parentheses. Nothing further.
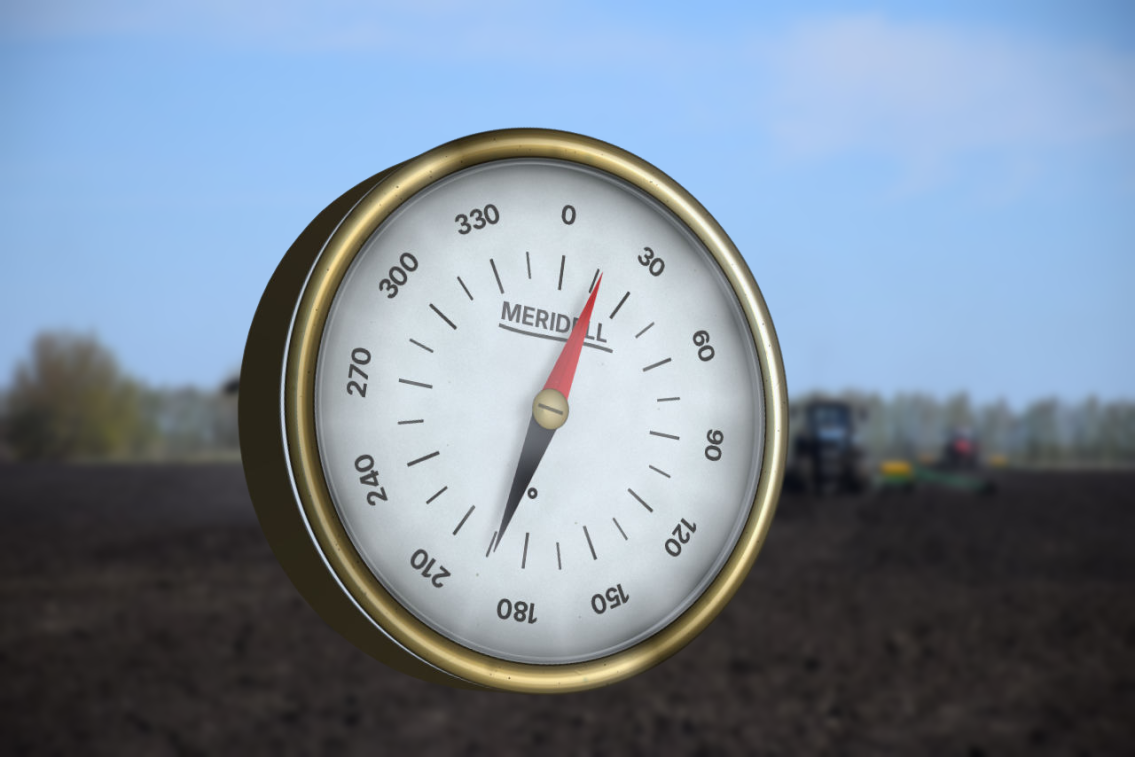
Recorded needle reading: 15 (°)
